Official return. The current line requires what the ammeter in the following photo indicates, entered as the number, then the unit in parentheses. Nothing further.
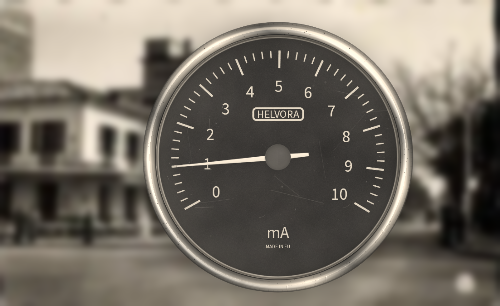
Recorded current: 1 (mA)
